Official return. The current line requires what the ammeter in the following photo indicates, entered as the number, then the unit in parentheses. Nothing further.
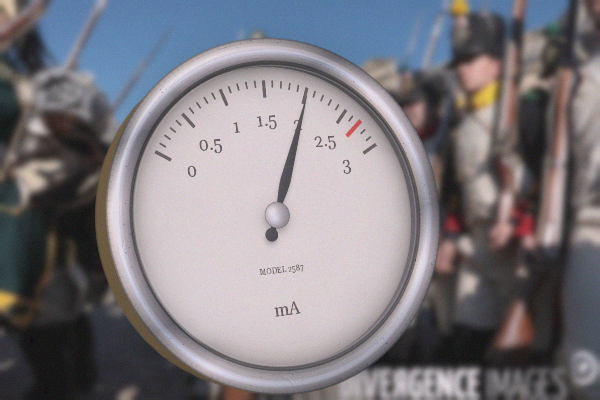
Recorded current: 2 (mA)
